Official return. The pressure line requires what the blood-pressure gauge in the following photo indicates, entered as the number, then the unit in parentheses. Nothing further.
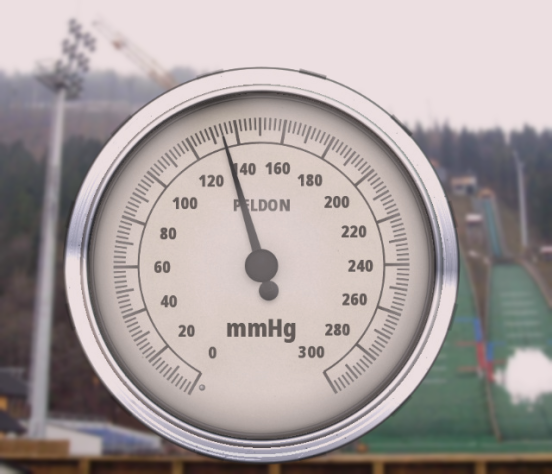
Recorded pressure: 134 (mmHg)
